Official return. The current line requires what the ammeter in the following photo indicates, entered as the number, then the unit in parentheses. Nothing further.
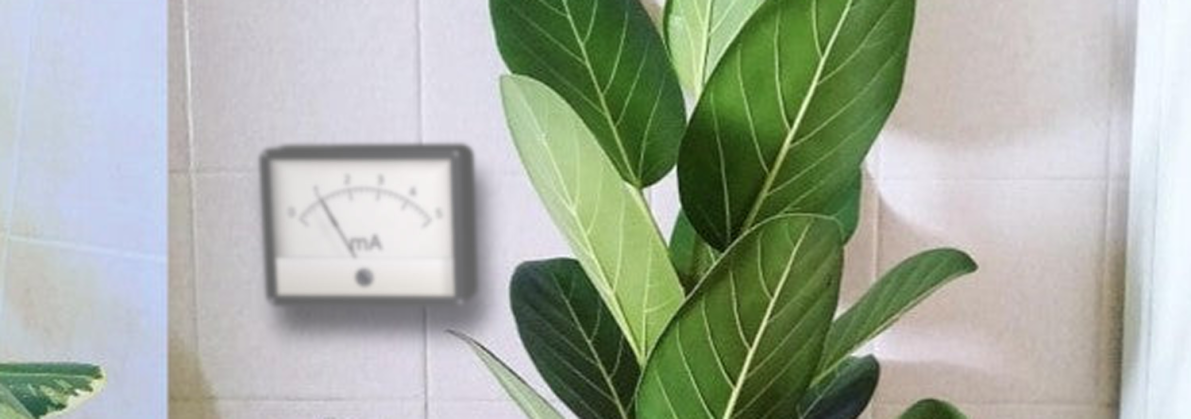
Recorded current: 1 (mA)
